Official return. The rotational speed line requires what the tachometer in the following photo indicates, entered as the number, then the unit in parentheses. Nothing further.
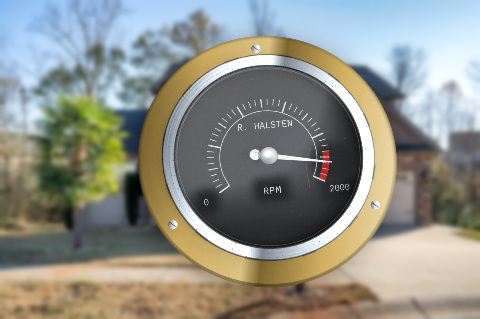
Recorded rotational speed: 1850 (rpm)
